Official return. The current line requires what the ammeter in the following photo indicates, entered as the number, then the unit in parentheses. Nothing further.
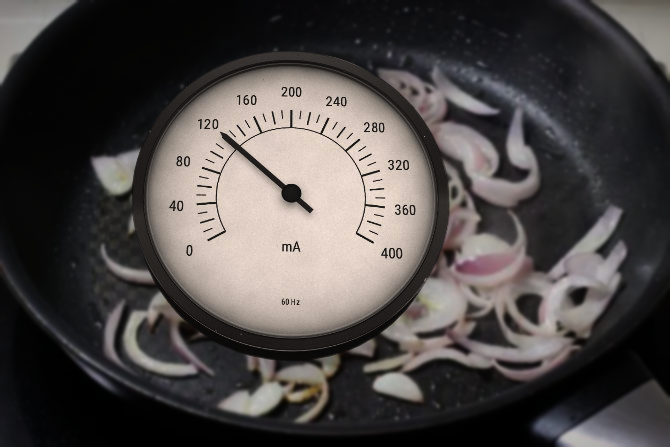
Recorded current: 120 (mA)
